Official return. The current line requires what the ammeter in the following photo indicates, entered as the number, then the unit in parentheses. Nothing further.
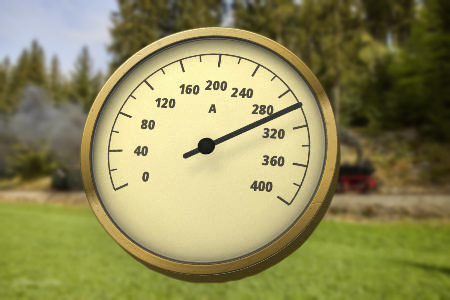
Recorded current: 300 (A)
